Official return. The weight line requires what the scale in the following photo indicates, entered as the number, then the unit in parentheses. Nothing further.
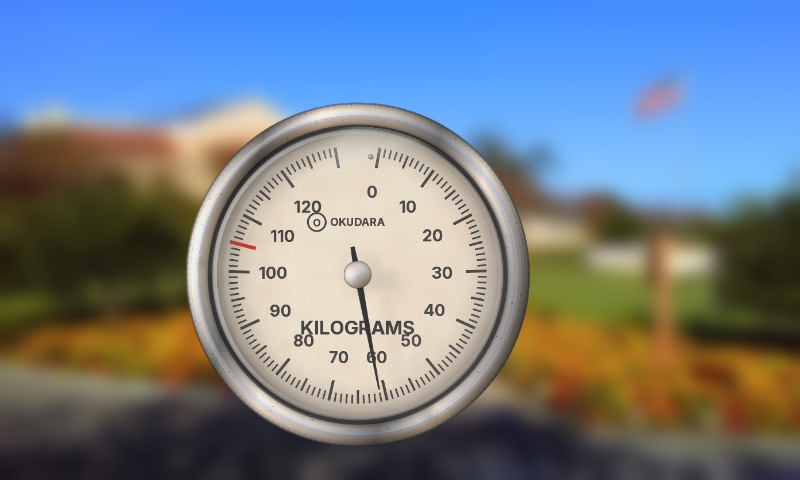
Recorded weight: 61 (kg)
